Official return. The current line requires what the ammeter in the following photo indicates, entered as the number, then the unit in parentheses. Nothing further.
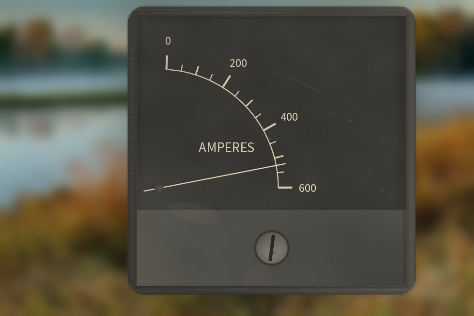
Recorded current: 525 (A)
